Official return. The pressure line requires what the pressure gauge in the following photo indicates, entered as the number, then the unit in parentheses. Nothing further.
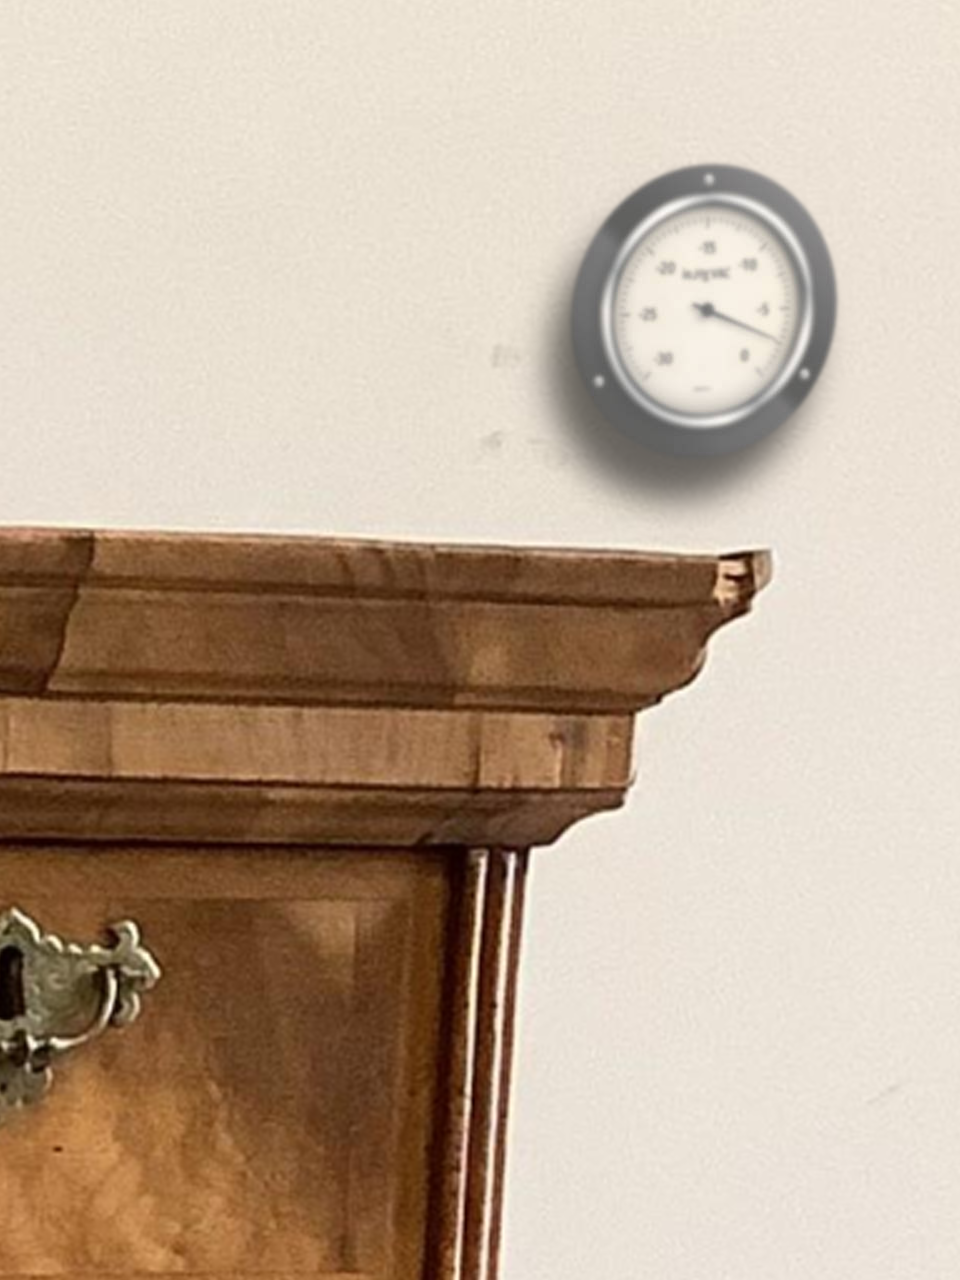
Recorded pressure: -2.5 (inHg)
